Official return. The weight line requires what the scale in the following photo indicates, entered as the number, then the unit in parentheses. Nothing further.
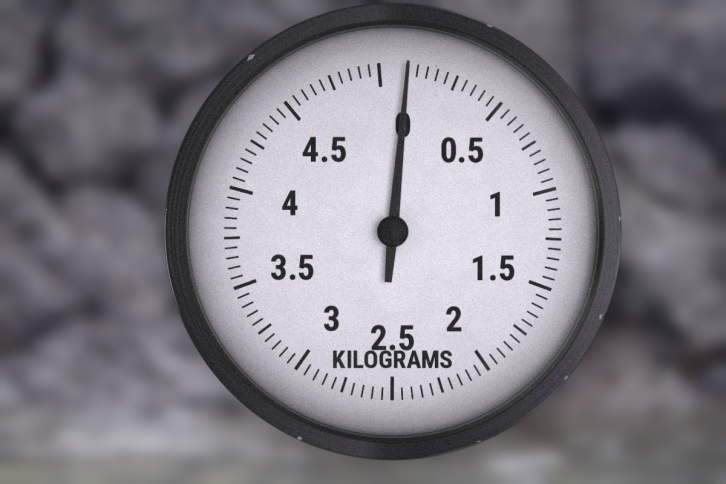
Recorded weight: 0 (kg)
